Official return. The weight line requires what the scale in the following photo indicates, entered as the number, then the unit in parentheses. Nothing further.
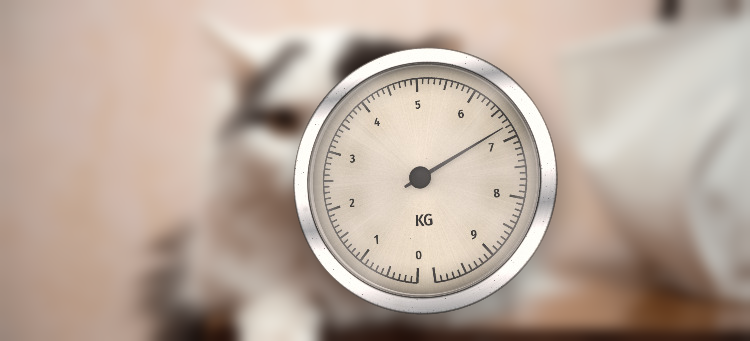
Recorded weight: 6.8 (kg)
